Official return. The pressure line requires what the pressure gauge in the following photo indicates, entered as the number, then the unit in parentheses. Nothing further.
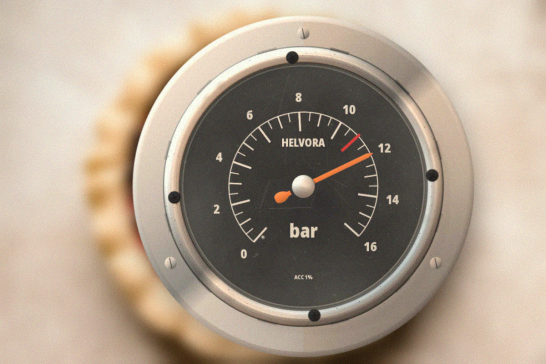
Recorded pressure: 12 (bar)
